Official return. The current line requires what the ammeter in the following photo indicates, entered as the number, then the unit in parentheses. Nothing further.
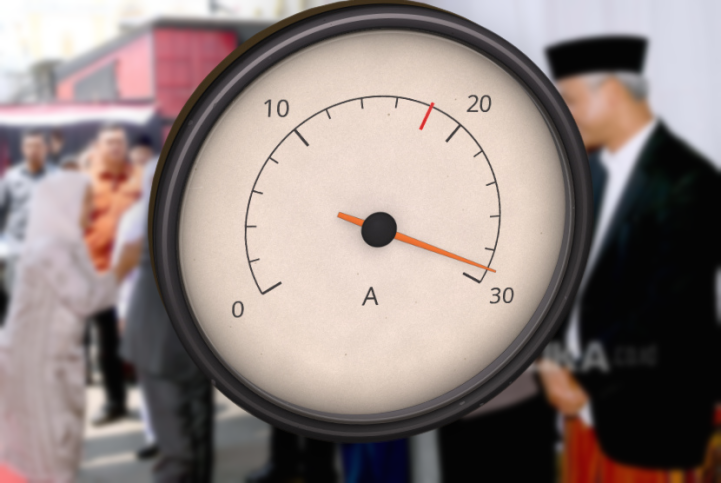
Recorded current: 29 (A)
